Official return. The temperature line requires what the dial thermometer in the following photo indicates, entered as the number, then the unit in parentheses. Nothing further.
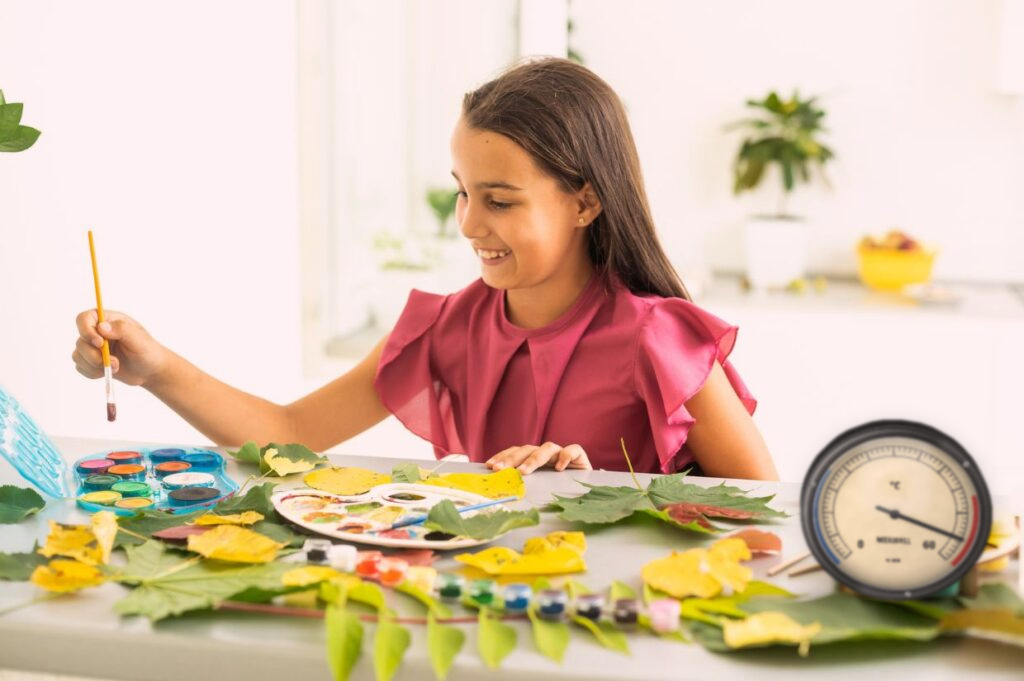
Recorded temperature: 55 (°C)
